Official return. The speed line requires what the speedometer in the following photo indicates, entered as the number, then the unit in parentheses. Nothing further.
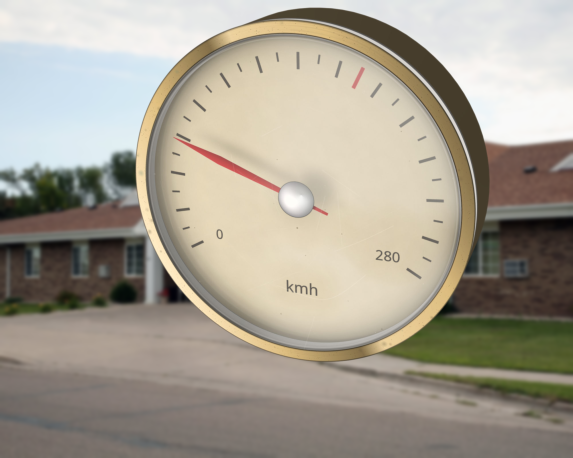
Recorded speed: 60 (km/h)
